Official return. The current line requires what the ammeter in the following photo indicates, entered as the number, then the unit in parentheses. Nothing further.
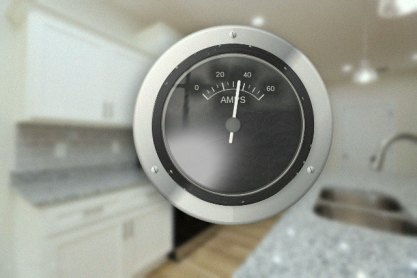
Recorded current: 35 (A)
